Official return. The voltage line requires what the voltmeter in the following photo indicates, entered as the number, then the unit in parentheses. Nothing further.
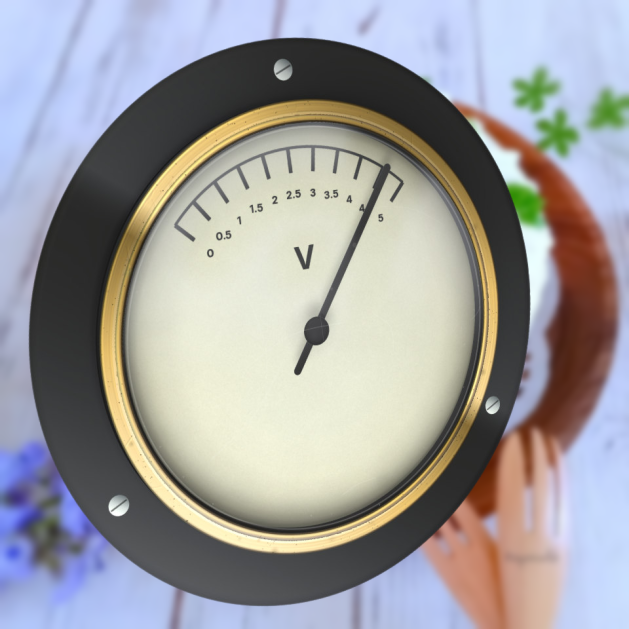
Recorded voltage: 4.5 (V)
